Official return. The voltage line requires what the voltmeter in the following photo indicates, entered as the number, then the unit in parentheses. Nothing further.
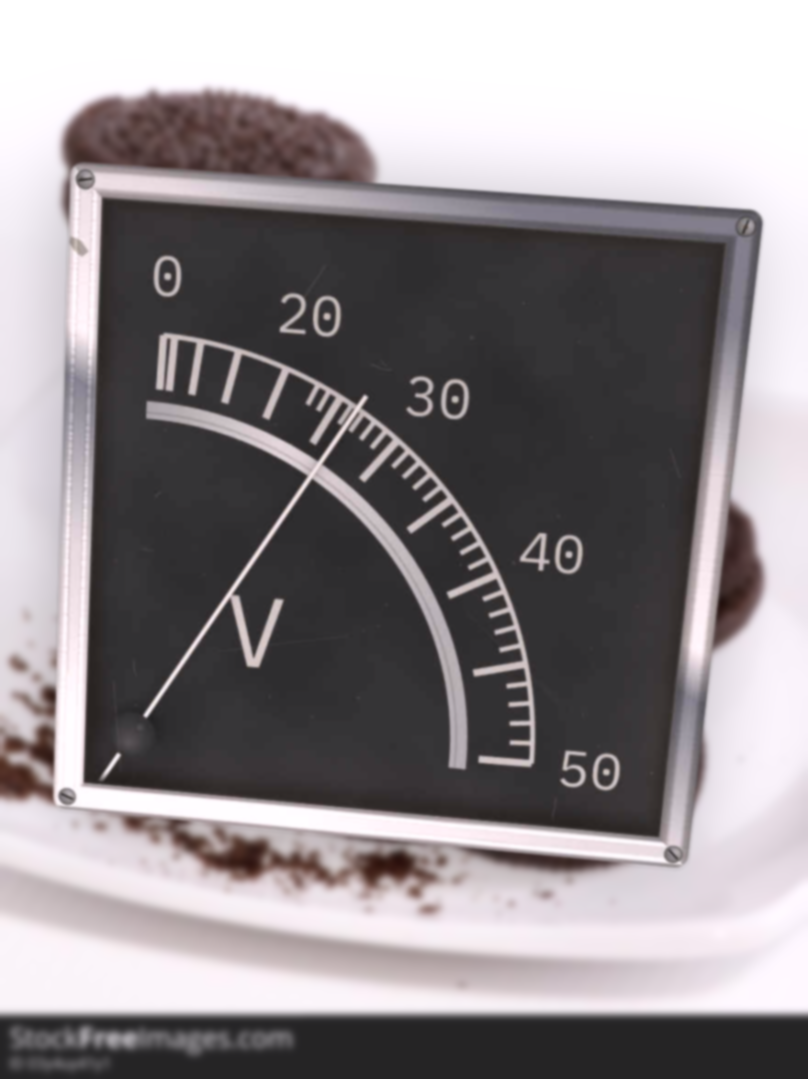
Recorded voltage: 26.5 (V)
